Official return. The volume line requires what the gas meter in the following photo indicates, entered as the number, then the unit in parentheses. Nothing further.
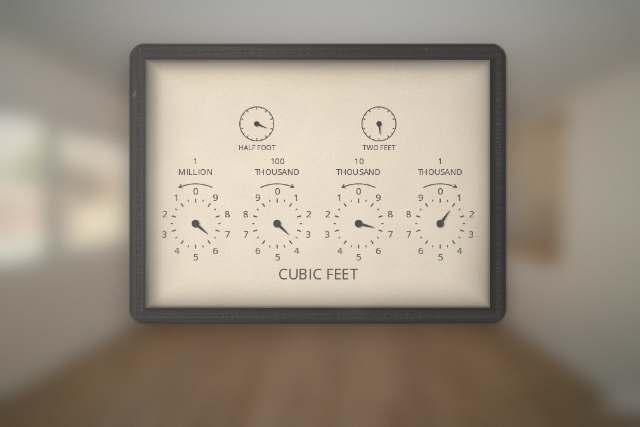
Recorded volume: 637100 (ft³)
